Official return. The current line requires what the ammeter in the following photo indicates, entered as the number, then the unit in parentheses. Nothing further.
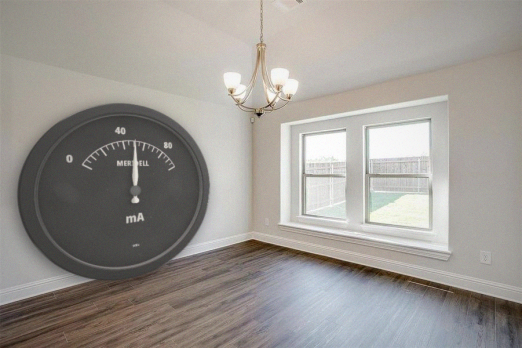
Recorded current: 50 (mA)
